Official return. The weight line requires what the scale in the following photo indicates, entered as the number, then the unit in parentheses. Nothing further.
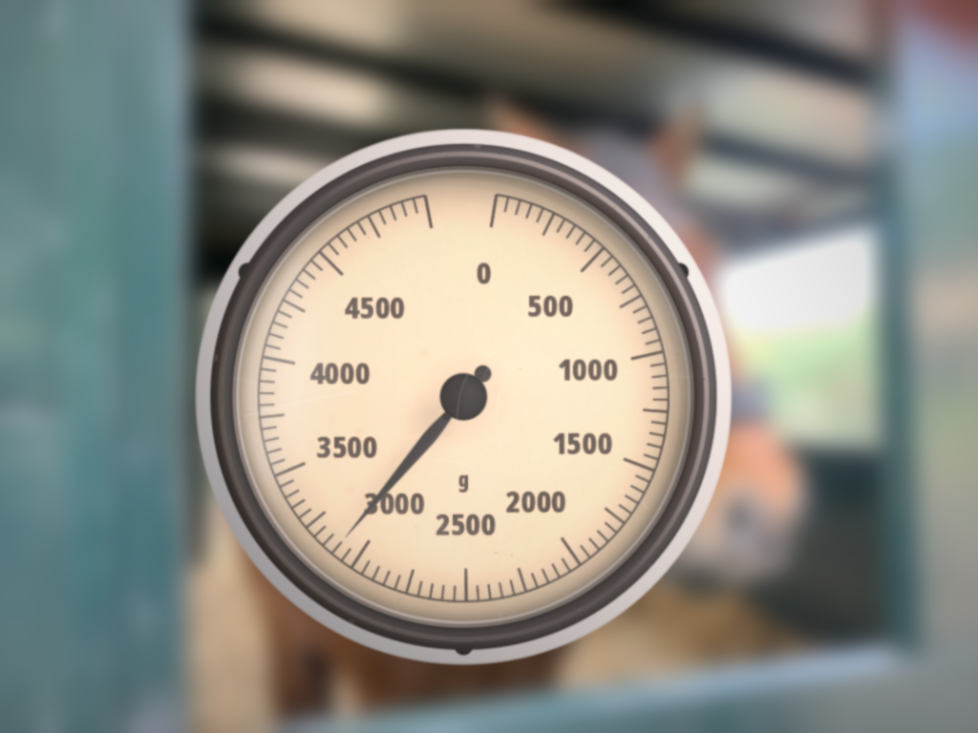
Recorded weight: 3100 (g)
